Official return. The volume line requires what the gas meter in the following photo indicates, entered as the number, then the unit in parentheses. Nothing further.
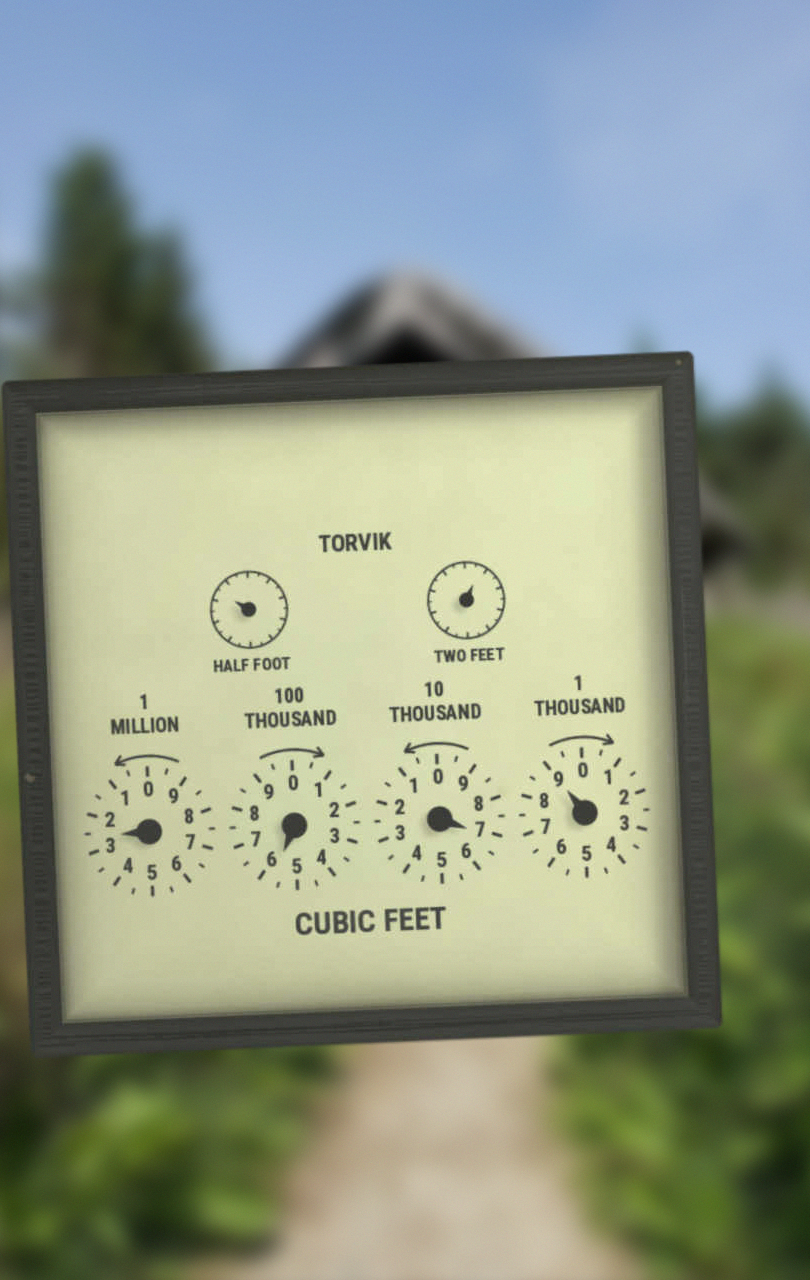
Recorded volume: 256900 (ft³)
